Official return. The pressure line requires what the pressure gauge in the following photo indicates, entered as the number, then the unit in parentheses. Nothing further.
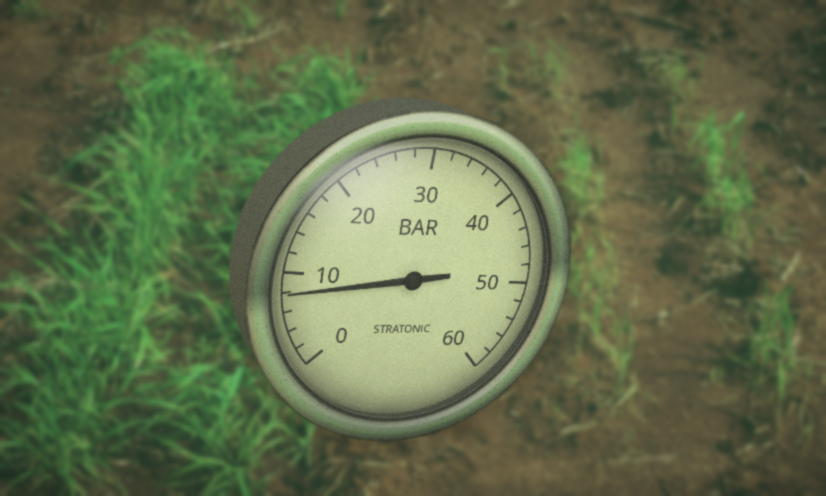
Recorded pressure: 8 (bar)
